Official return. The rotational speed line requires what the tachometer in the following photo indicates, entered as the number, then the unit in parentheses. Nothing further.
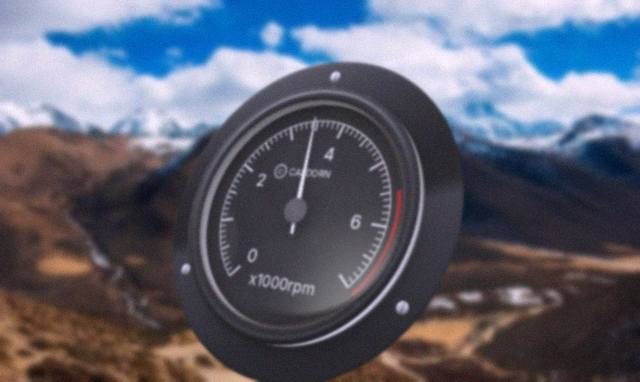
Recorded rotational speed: 3500 (rpm)
